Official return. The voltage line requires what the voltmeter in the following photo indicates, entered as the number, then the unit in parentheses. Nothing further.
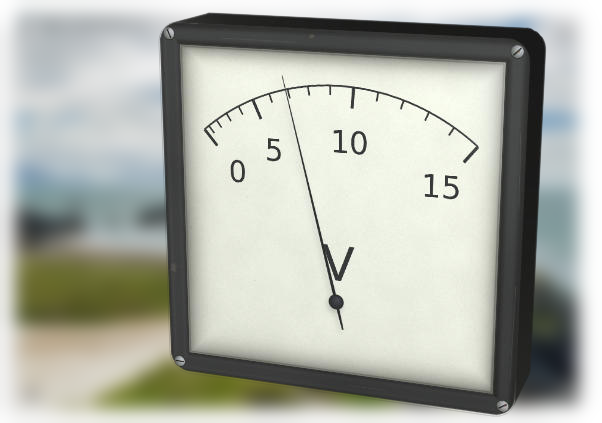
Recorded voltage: 7 (V)
